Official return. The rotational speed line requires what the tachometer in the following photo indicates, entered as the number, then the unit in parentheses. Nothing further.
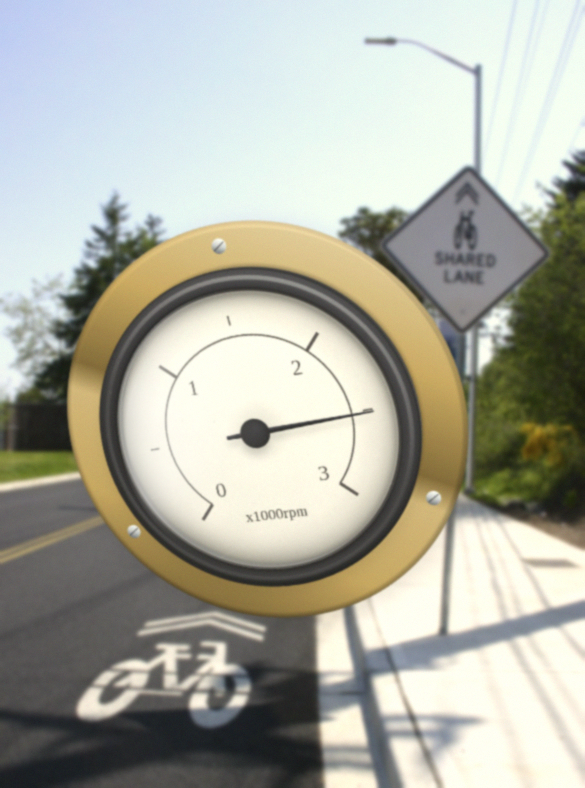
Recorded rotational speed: 2500 (rpm)
